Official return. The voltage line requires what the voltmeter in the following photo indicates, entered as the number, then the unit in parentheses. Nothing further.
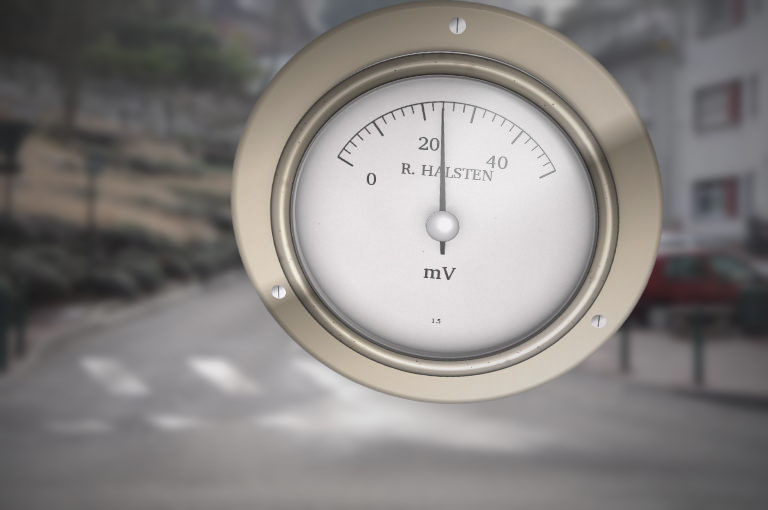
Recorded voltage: 24 (mV)
